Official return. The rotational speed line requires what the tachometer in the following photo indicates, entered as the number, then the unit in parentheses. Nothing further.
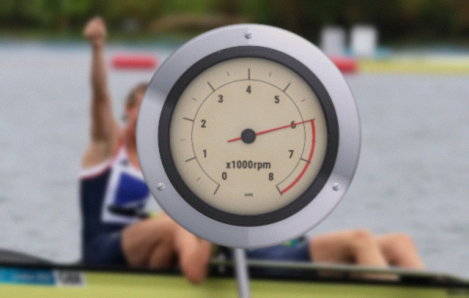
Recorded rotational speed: 6000 (rpm)
